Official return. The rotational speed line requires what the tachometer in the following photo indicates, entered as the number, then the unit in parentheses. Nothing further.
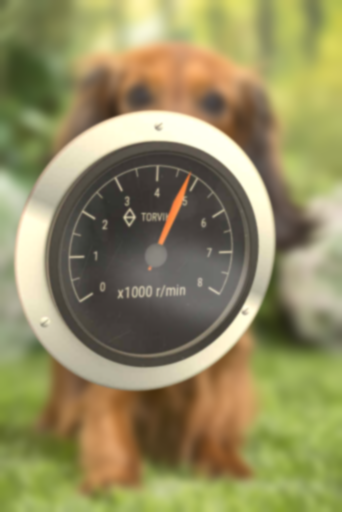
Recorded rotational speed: 4750 (rpm)
